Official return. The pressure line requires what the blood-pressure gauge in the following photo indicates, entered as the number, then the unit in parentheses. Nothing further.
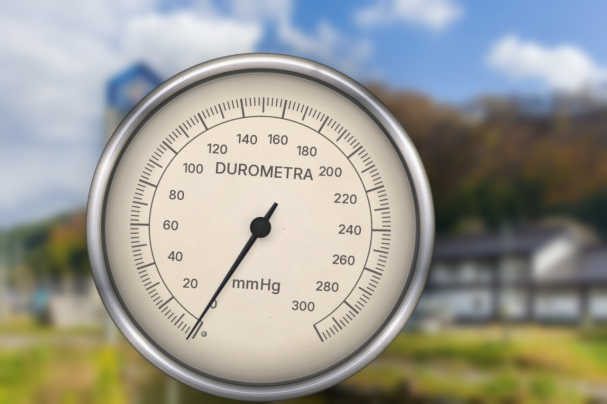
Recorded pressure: 2 (mmHg)
